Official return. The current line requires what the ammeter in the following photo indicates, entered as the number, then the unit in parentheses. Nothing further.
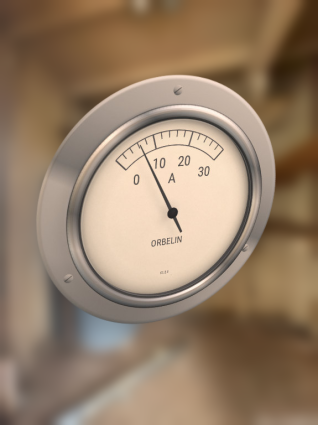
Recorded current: 6 (A)
